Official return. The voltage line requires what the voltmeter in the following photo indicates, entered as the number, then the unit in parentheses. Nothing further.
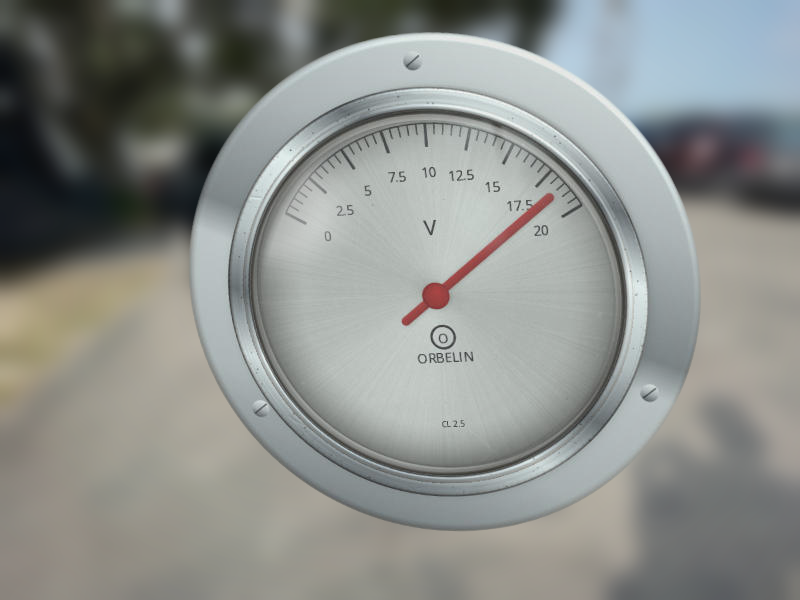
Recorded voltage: 18.5 (V)
